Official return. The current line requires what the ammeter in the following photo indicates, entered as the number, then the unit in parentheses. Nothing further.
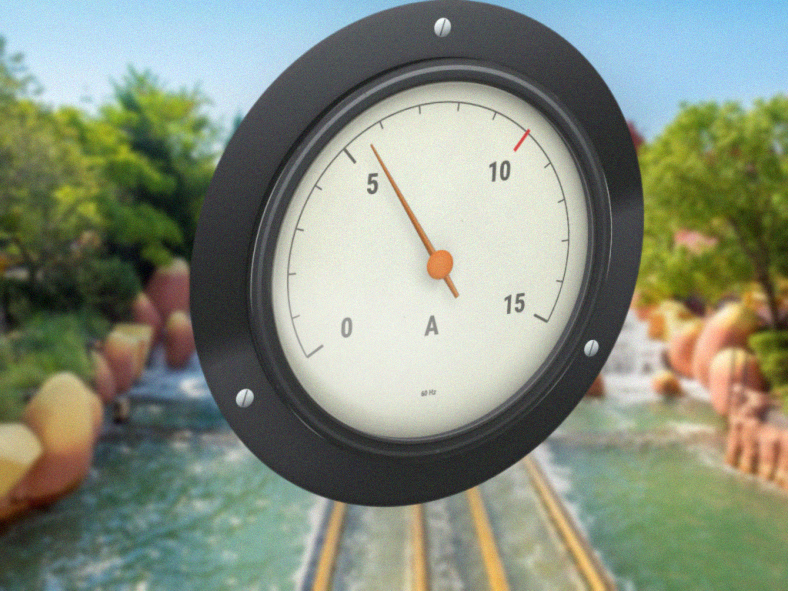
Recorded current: 5.5 (A)
